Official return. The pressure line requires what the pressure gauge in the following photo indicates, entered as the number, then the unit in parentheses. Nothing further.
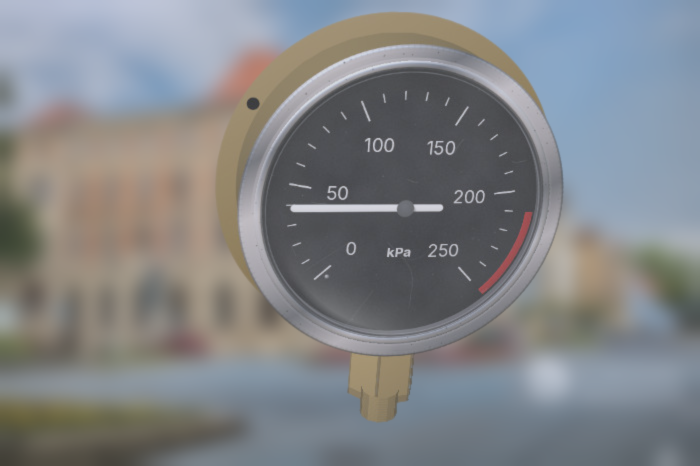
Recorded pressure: 40 (kPa)
